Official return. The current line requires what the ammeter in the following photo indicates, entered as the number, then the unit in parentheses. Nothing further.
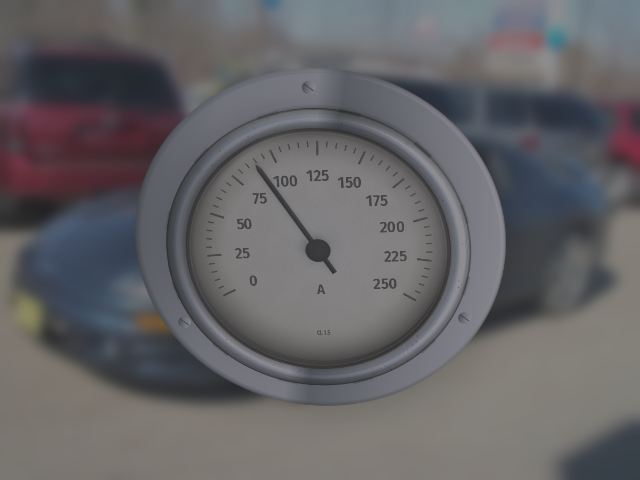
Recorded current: 90 (A)
